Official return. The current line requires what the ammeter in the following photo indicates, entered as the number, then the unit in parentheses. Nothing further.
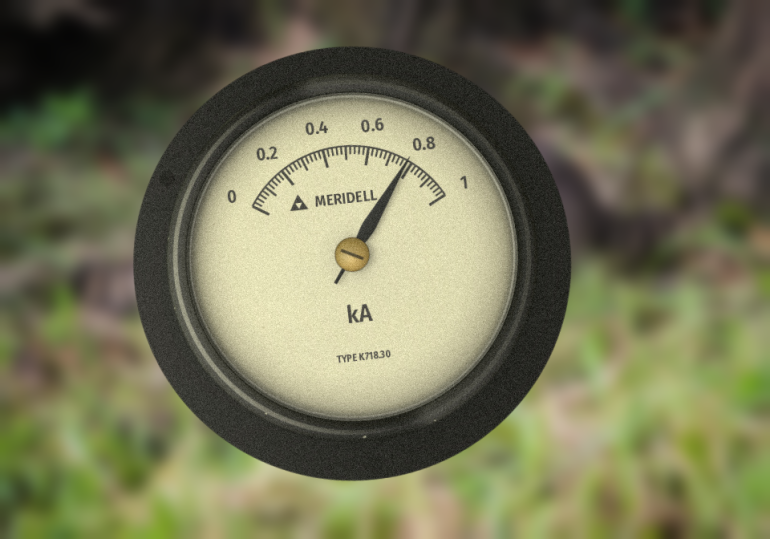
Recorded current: 0.78 (kA)
